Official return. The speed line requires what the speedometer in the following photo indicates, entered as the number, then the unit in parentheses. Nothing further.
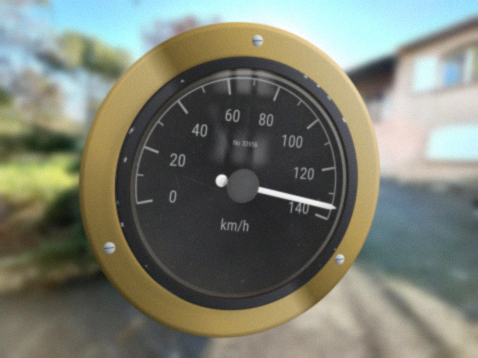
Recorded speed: 135 (km/h)
